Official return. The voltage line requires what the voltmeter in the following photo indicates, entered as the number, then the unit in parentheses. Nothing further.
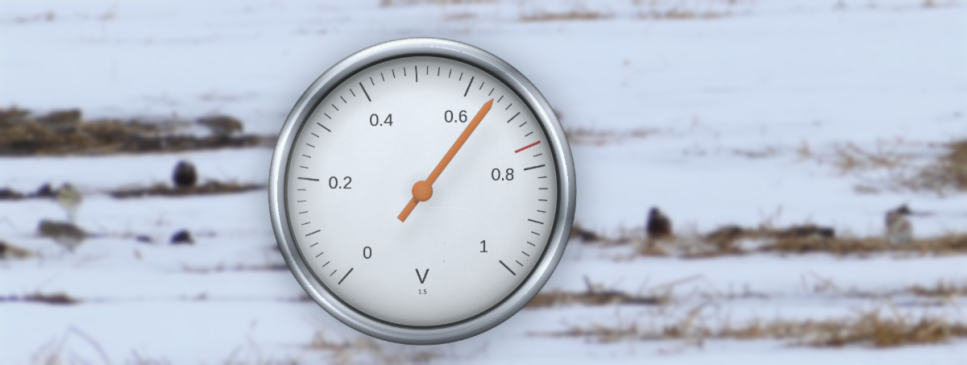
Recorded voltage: 0.65 (V)
